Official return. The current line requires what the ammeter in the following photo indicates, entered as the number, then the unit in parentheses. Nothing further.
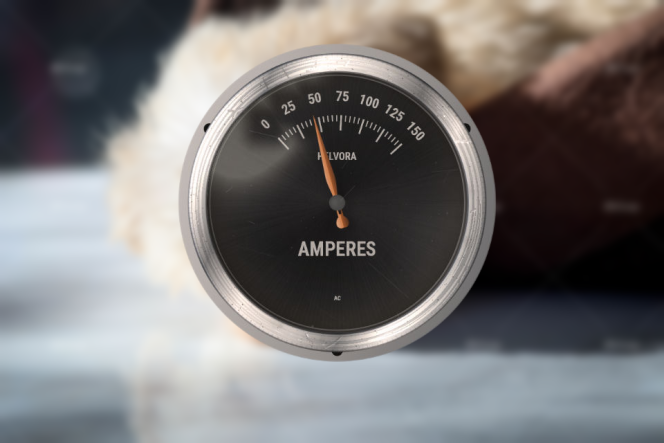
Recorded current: 45 (A)
